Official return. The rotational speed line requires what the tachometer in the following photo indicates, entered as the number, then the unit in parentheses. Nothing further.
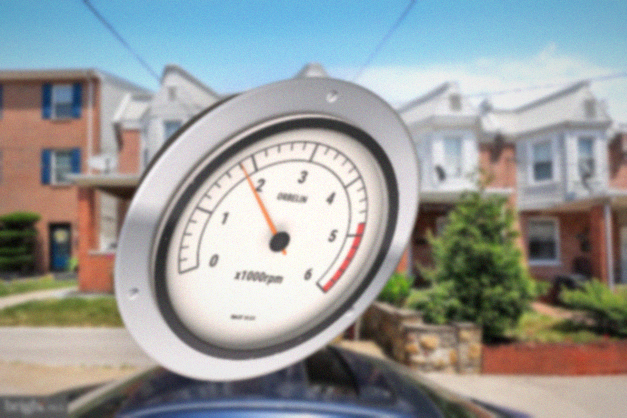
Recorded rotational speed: 1800 (rpm)
